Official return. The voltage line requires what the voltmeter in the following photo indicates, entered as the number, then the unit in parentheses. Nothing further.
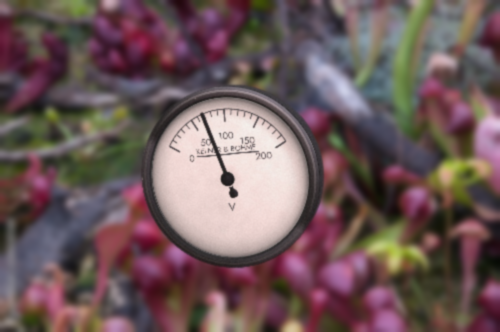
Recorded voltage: 70 (V)
